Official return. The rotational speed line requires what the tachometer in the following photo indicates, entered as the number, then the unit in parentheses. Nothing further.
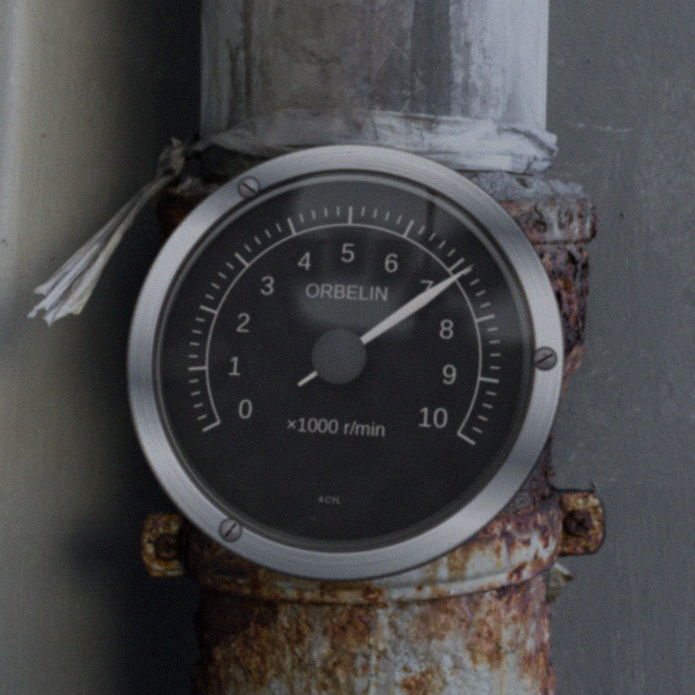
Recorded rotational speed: 7200 (rpm)
